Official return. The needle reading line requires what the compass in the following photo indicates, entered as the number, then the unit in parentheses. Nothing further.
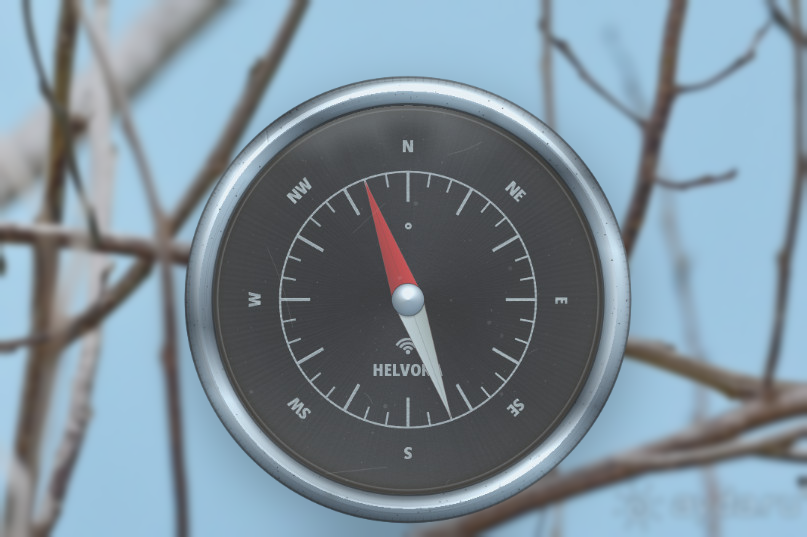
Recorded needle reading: 340 (°)
